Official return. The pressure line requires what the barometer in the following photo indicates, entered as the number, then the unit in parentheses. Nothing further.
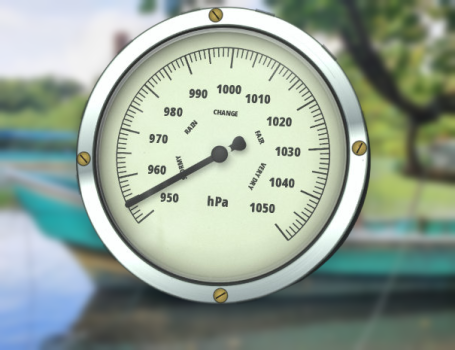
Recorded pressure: 954 (hPa)
